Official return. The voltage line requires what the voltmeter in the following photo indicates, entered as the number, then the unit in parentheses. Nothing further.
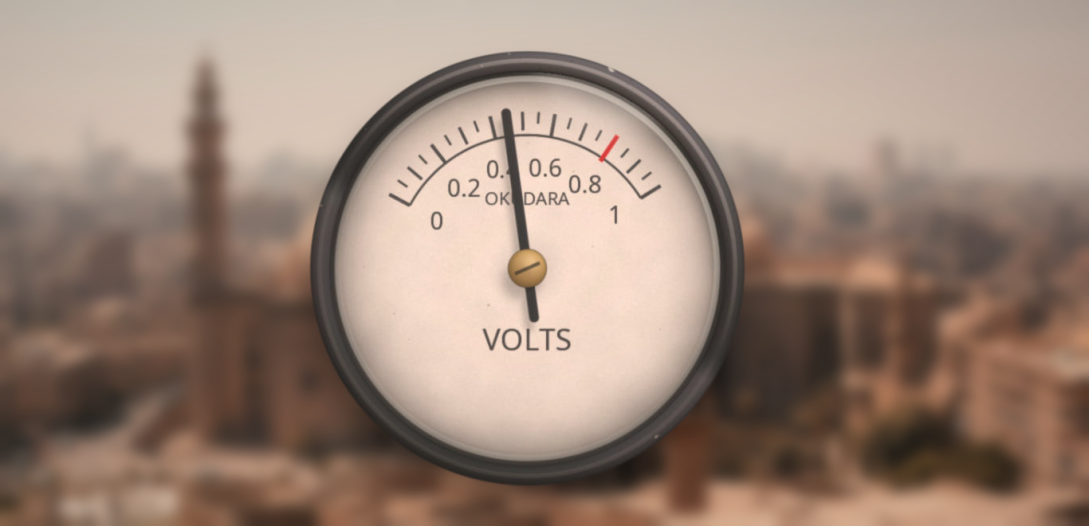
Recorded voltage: 0.45 (V)
